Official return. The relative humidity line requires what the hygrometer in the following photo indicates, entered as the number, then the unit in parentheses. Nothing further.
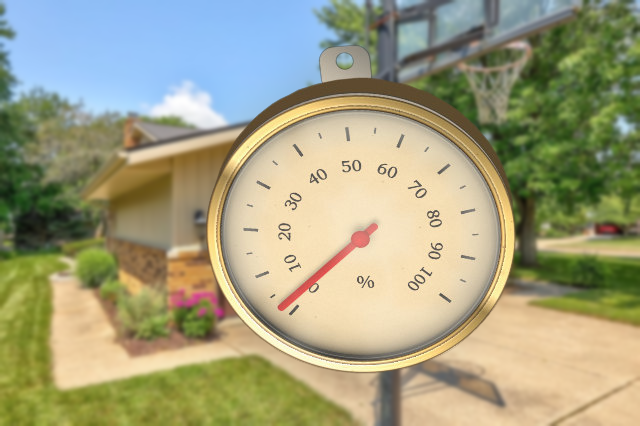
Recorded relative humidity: 2.5 (%)
